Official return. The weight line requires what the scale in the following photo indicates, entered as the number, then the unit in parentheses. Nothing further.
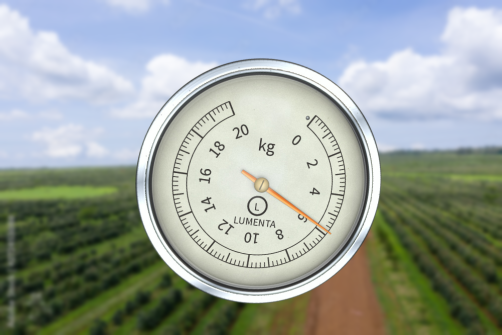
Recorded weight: 5.8 (kg)
